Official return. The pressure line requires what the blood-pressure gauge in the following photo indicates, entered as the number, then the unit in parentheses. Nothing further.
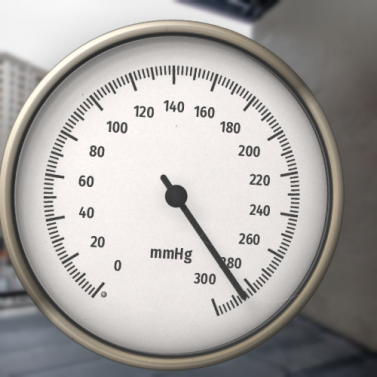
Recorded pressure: 286 (mmHg)
